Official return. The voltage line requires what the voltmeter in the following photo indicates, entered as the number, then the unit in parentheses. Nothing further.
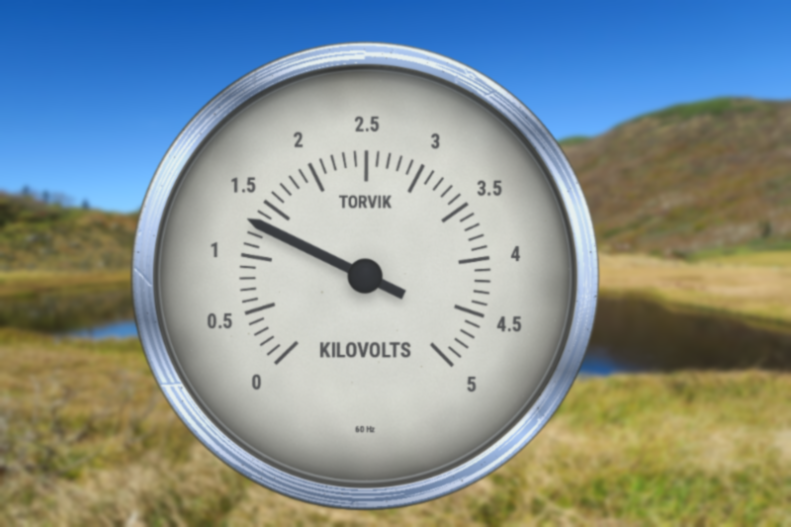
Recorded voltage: 1.3 (kV)
